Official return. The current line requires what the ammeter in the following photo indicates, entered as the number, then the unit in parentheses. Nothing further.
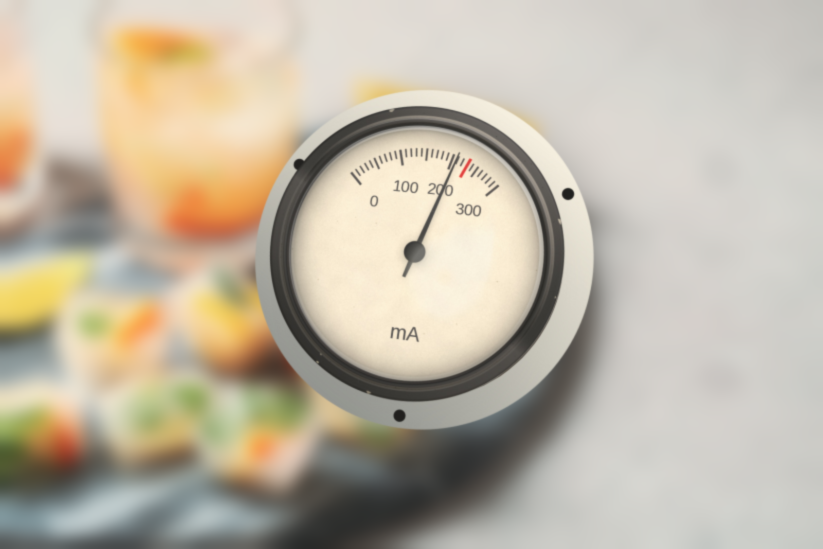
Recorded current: 210 (mA)
